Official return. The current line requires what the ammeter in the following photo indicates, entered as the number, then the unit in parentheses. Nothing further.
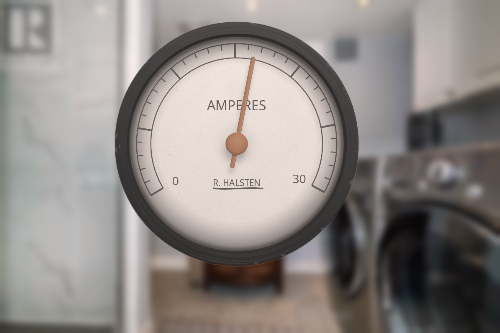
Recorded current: 16.5 (A)
